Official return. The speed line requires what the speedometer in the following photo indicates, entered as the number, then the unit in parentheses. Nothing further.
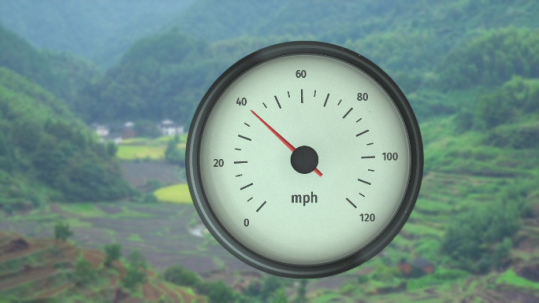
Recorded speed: 40 (mph)
